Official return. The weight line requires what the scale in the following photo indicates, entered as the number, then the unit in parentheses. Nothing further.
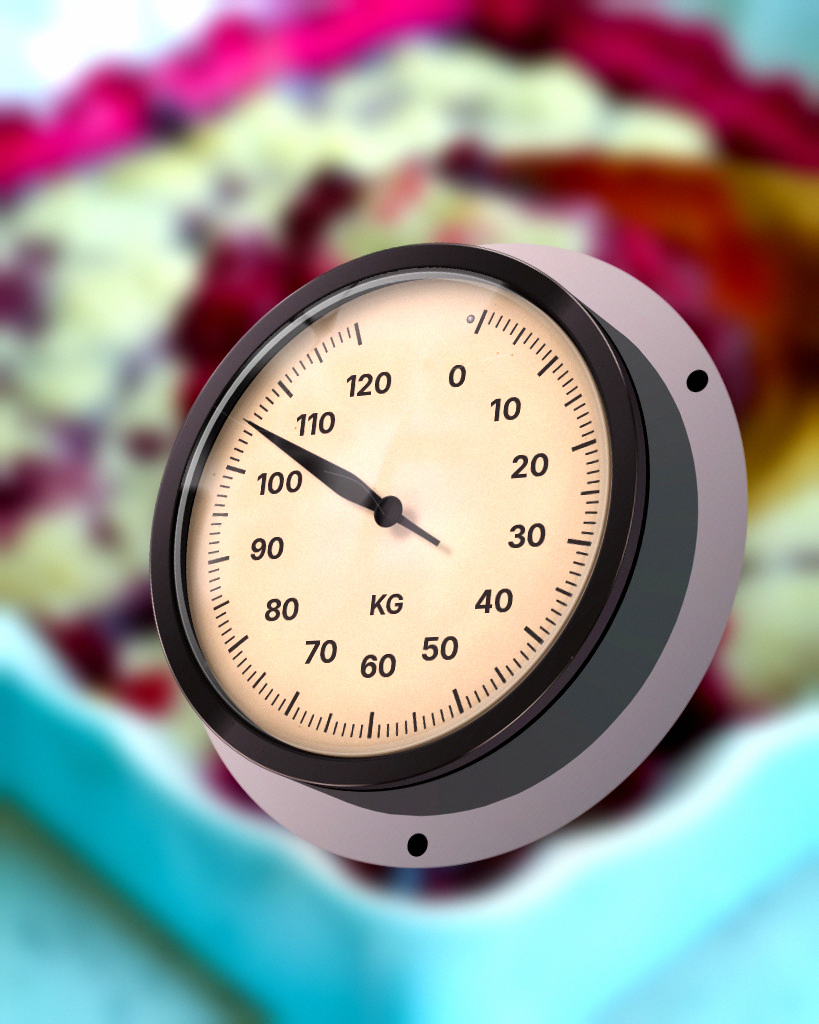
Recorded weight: 105 (kg)
